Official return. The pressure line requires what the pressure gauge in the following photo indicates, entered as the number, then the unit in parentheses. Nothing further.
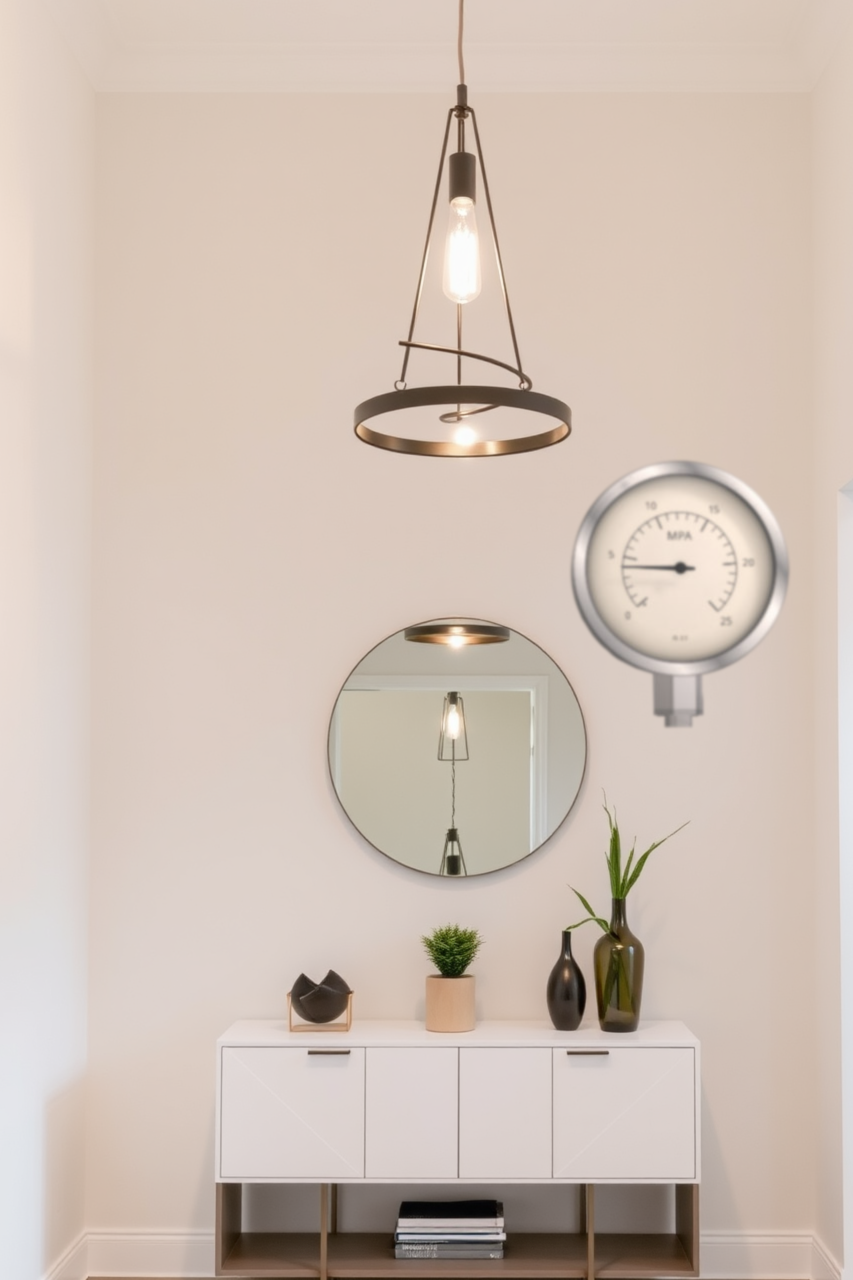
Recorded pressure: 4 (MPa)
